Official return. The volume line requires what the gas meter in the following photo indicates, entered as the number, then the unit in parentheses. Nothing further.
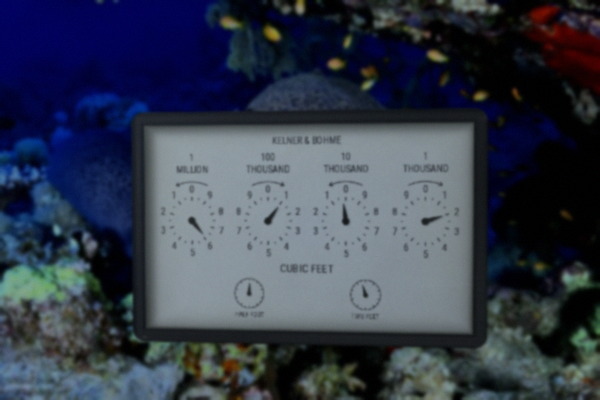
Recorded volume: 610200 (ft³)
